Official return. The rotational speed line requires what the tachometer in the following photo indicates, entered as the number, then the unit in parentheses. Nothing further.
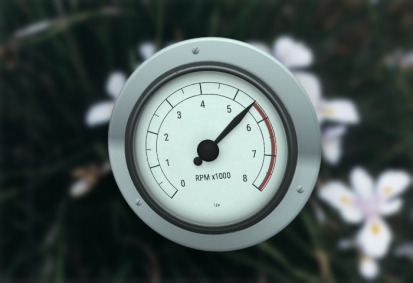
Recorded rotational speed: 5500 (rpm)
